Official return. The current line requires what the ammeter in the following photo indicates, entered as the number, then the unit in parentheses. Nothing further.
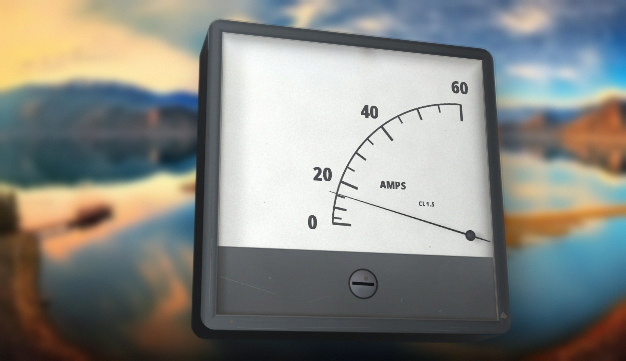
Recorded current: 15 (A)
